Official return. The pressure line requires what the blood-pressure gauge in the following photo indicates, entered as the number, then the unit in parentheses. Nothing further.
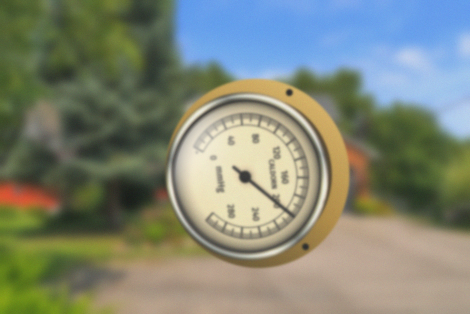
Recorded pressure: 200 (mmHg)
